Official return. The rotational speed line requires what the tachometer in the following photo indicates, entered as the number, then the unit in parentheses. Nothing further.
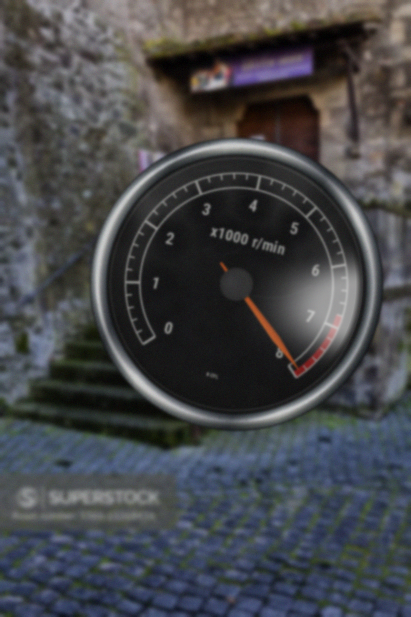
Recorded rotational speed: 7900 (rpm)
